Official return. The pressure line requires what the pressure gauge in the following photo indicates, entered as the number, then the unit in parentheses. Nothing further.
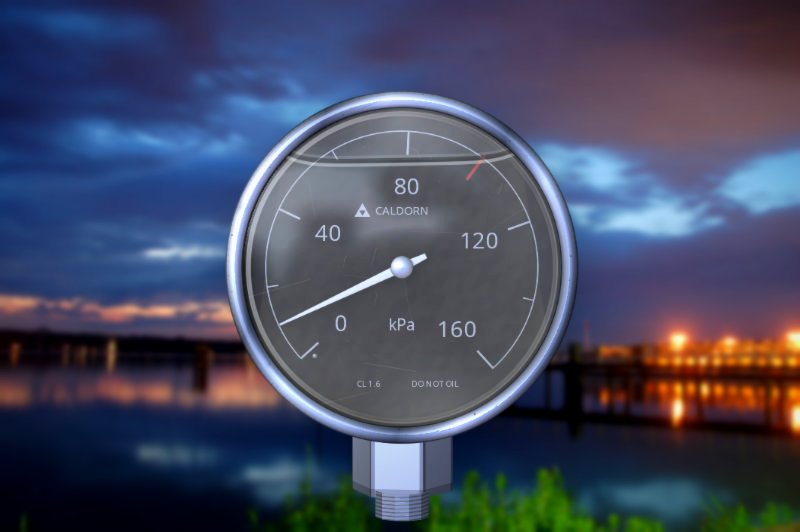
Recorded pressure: 10 (kPa)
